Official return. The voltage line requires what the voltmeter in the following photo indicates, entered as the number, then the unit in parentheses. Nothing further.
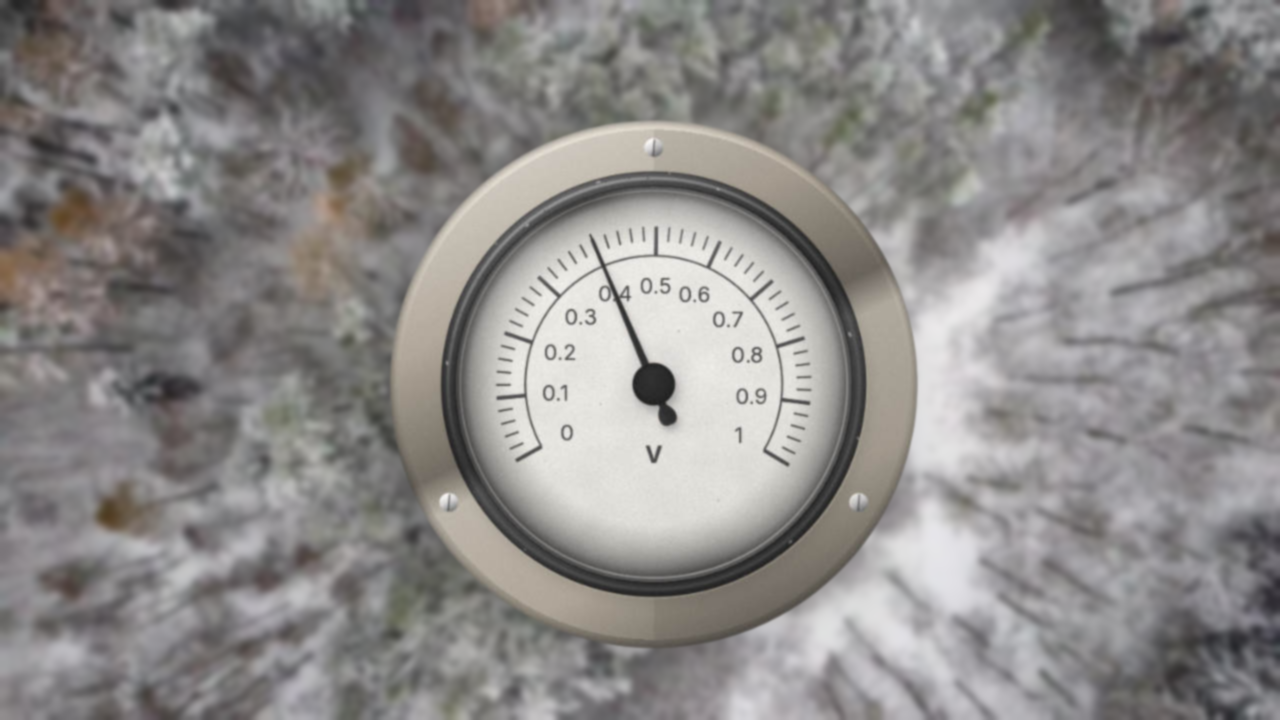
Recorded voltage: 0.4 (V)
